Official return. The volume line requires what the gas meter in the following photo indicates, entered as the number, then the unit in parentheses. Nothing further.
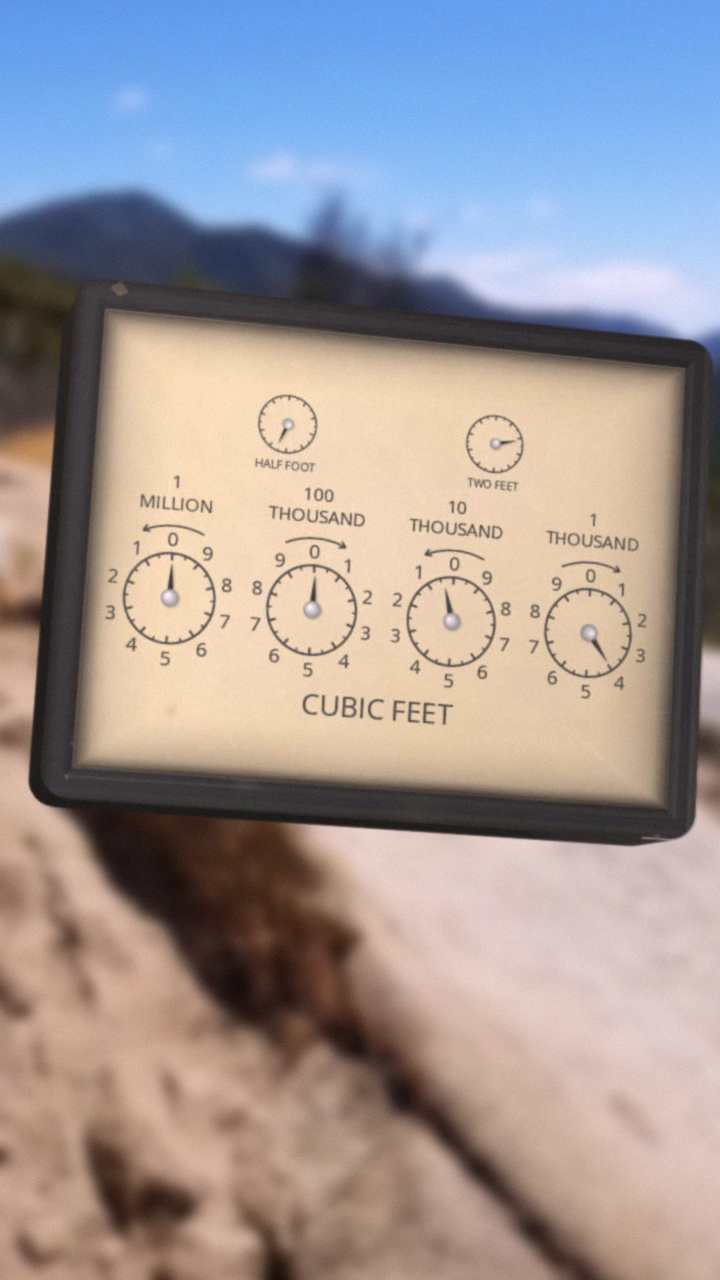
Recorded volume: 400 (ft³)
